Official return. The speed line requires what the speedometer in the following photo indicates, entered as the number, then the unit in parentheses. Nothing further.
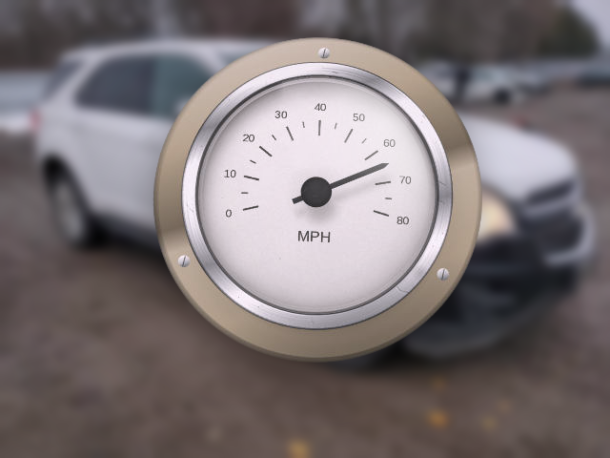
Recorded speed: 65 (mph)
